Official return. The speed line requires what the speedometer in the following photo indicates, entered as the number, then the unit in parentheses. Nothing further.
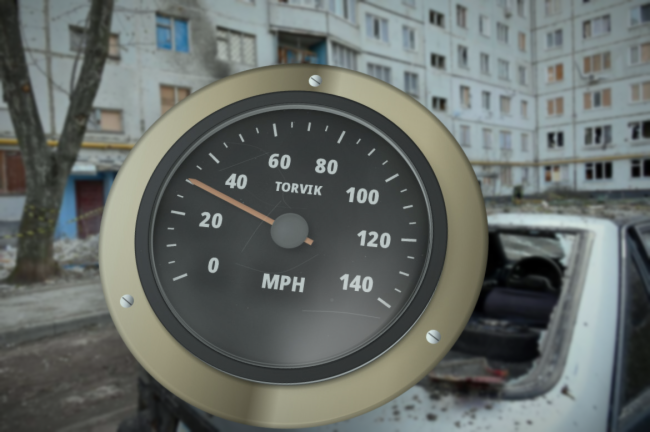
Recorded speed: 30 (mph)
